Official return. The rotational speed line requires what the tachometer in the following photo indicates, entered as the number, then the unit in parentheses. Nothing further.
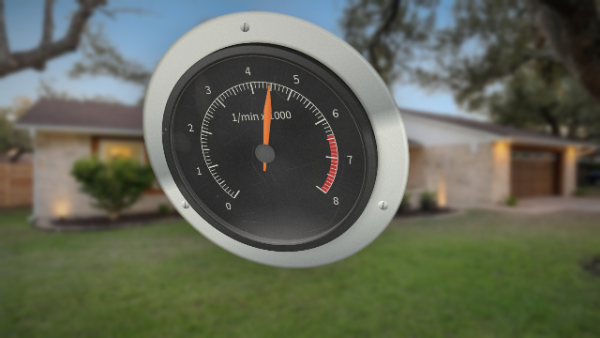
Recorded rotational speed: 4500 (rpm)
